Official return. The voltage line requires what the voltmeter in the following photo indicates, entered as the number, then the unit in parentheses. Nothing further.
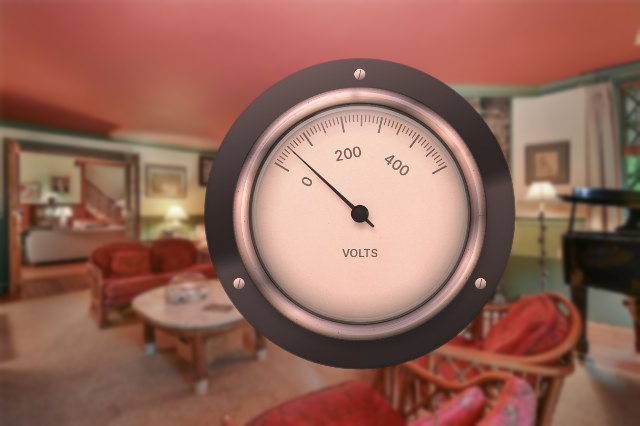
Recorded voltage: 50 (V)
